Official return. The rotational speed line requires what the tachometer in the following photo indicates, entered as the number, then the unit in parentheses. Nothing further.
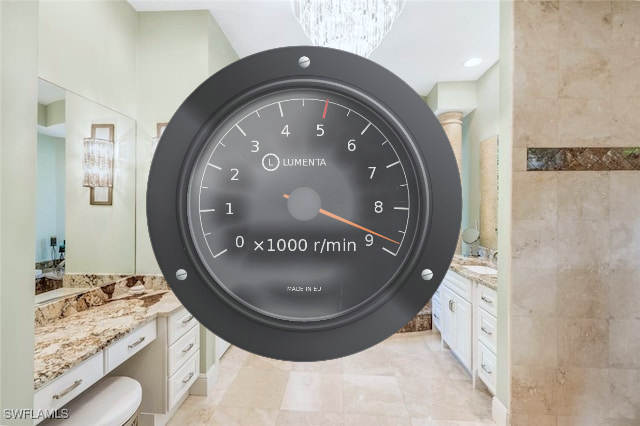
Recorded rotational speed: 8750 (rpm)
